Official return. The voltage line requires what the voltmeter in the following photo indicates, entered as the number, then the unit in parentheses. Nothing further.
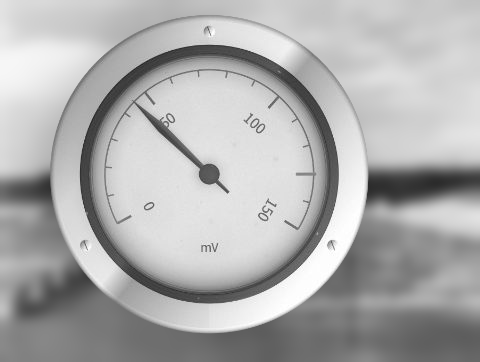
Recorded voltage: 45 (mV)
